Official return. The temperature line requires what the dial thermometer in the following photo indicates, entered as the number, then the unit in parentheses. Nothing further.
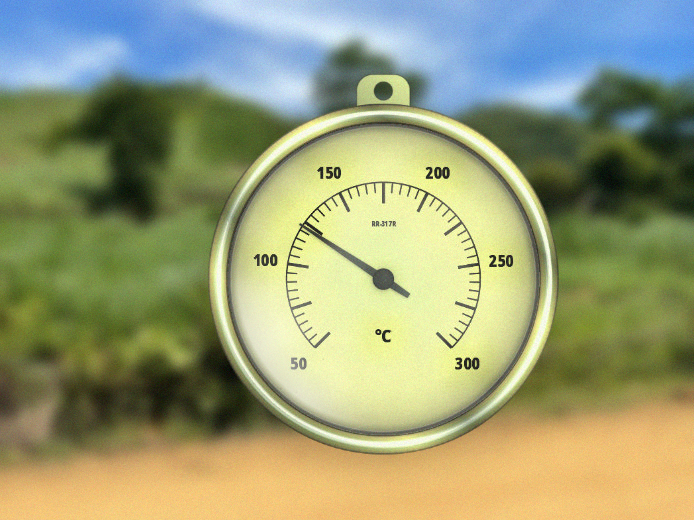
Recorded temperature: 122.5 (°C)
